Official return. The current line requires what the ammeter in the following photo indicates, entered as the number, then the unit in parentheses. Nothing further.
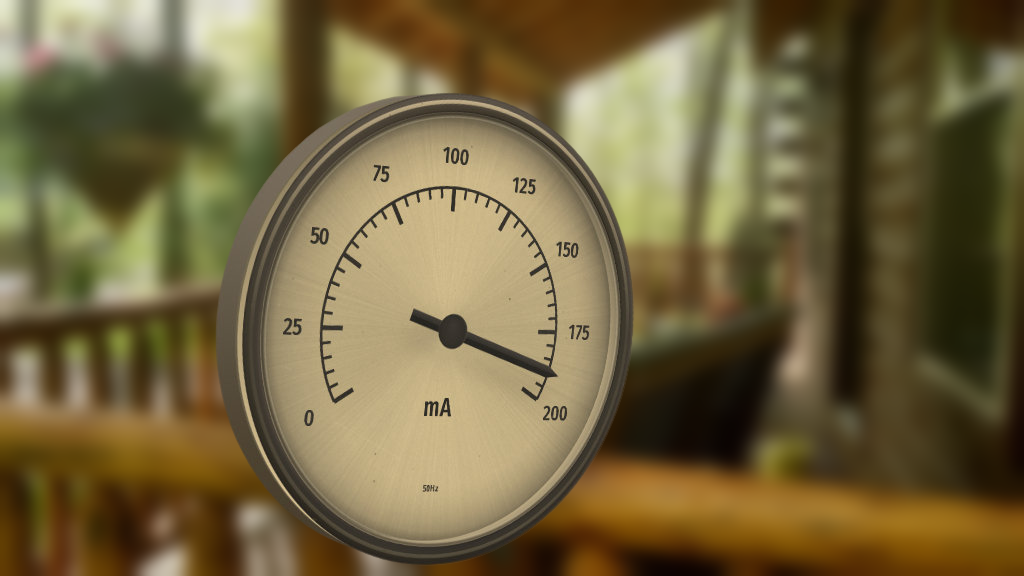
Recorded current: 190 (mA)
